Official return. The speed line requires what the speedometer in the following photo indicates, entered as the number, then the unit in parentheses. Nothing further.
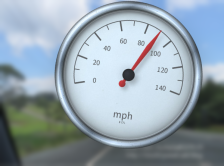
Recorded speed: 90 (mph)
